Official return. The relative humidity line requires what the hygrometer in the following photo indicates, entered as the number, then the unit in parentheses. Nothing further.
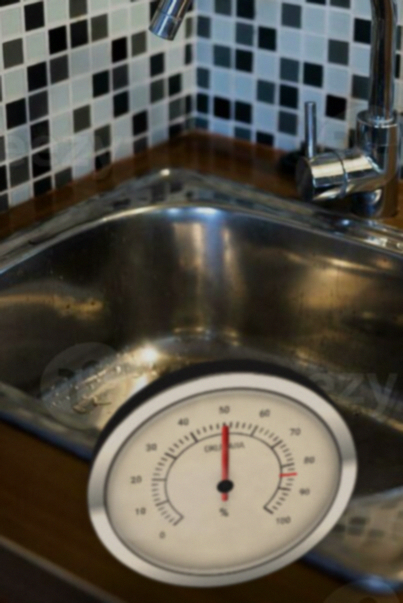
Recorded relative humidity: 50 (%)
